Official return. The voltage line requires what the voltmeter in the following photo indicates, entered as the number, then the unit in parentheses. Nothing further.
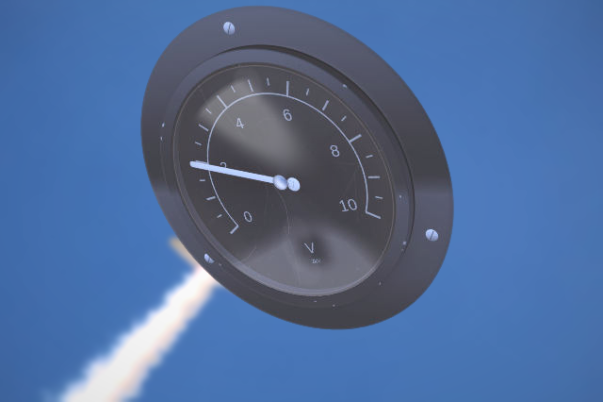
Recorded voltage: 2 (V)
